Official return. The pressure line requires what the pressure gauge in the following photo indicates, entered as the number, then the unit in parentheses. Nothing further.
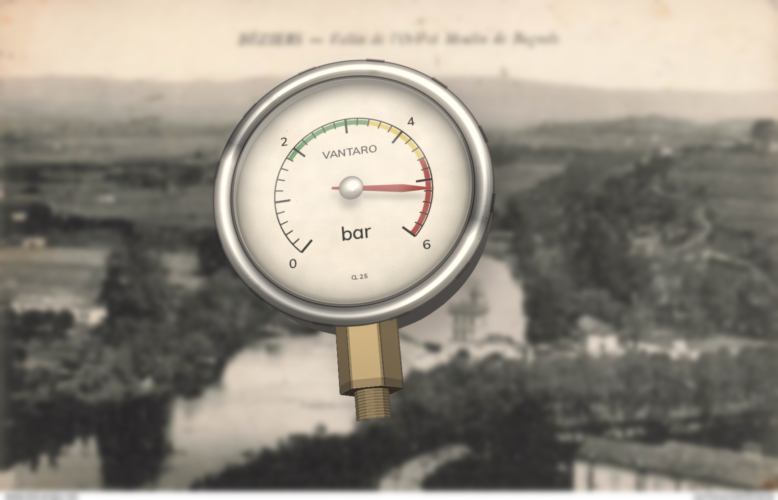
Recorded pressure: 5.2 (bar)
